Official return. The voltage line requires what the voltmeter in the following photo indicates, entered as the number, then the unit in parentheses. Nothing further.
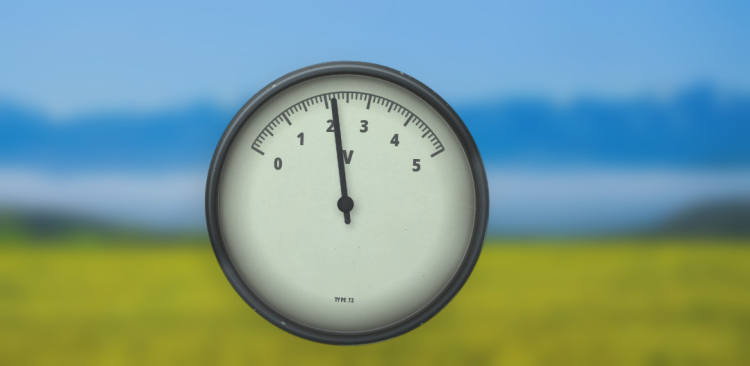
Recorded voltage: 2.2 (V)
